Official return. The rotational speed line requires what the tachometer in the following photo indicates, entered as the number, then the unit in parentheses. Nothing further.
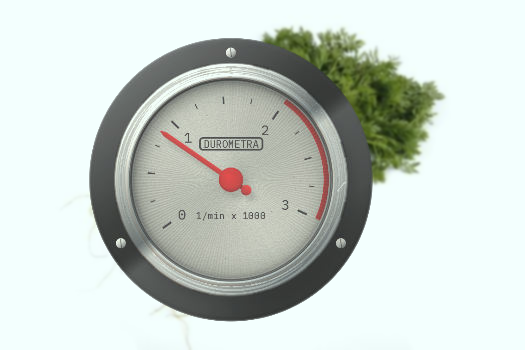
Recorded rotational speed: 875 (rpm)
